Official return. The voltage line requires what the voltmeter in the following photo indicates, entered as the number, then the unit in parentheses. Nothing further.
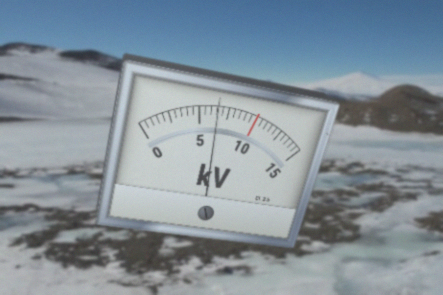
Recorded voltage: 6.5 (kV)
